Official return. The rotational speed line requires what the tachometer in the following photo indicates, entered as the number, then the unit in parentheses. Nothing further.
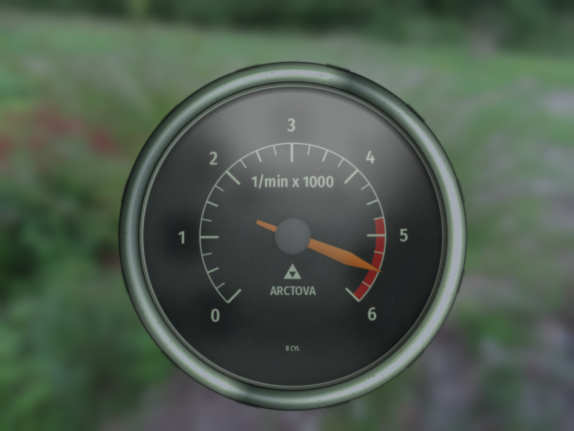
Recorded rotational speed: 5500 (rpm)
